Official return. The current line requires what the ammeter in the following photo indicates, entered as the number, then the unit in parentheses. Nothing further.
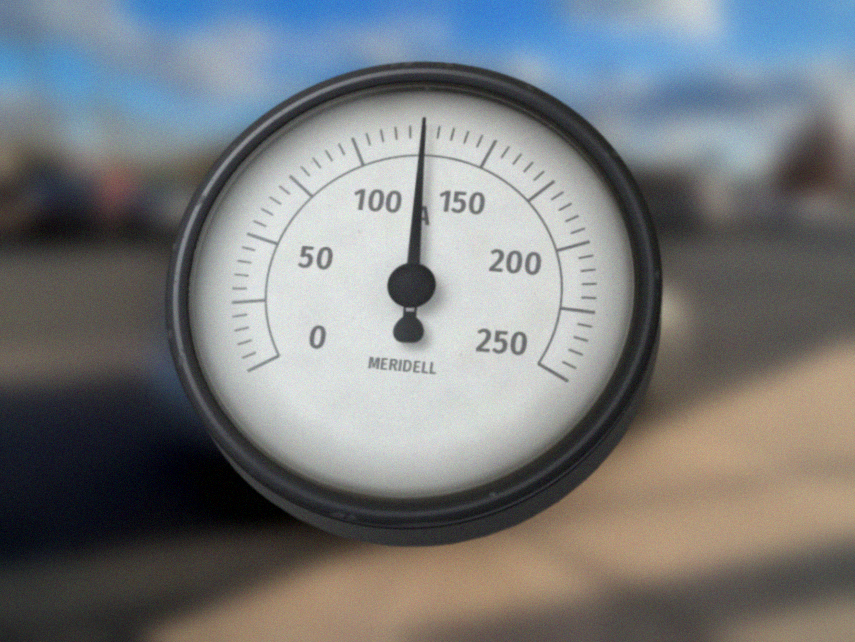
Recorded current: 125 (A)
